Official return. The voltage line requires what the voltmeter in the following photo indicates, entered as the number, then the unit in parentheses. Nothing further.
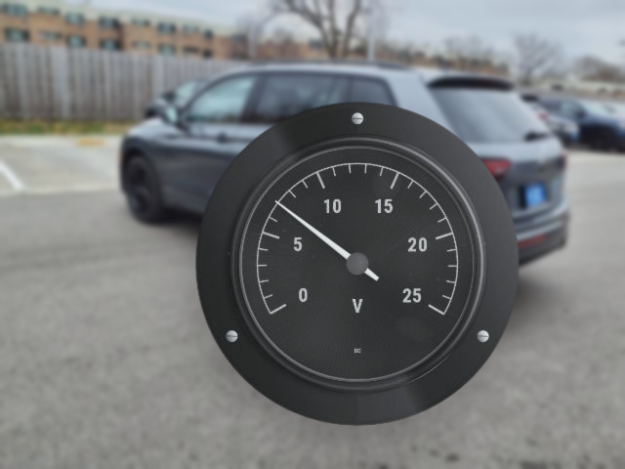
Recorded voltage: 7 (V)
